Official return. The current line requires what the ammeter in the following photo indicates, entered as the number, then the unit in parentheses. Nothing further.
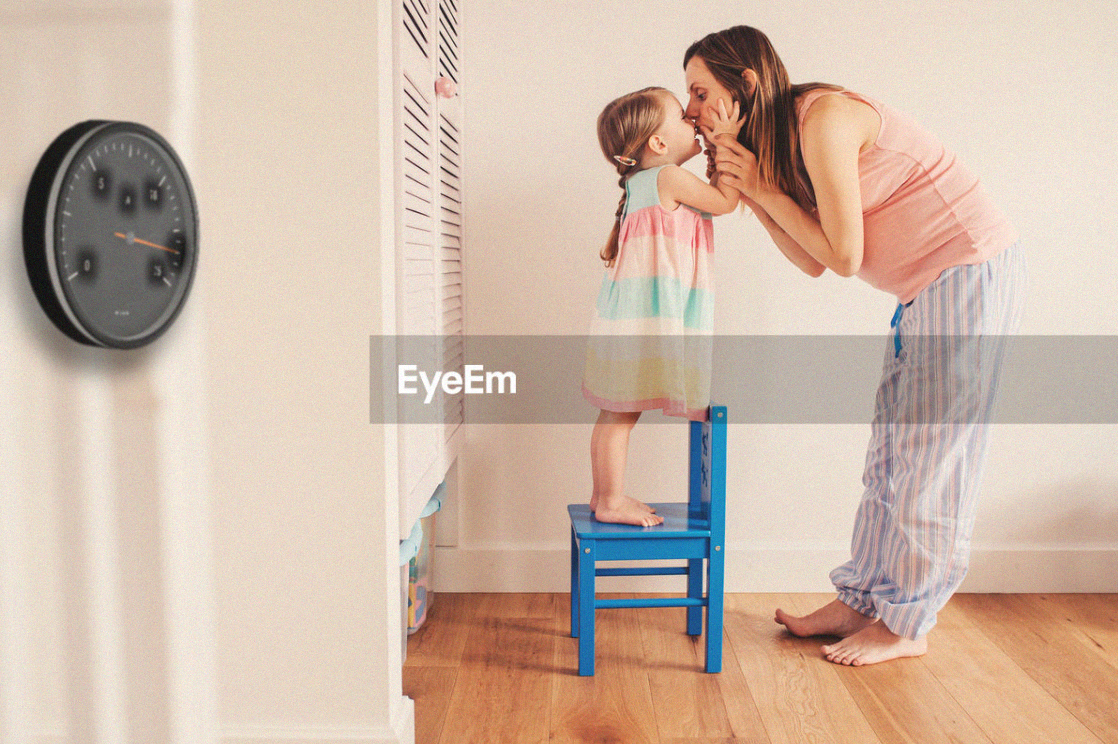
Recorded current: 13.5 (A)
